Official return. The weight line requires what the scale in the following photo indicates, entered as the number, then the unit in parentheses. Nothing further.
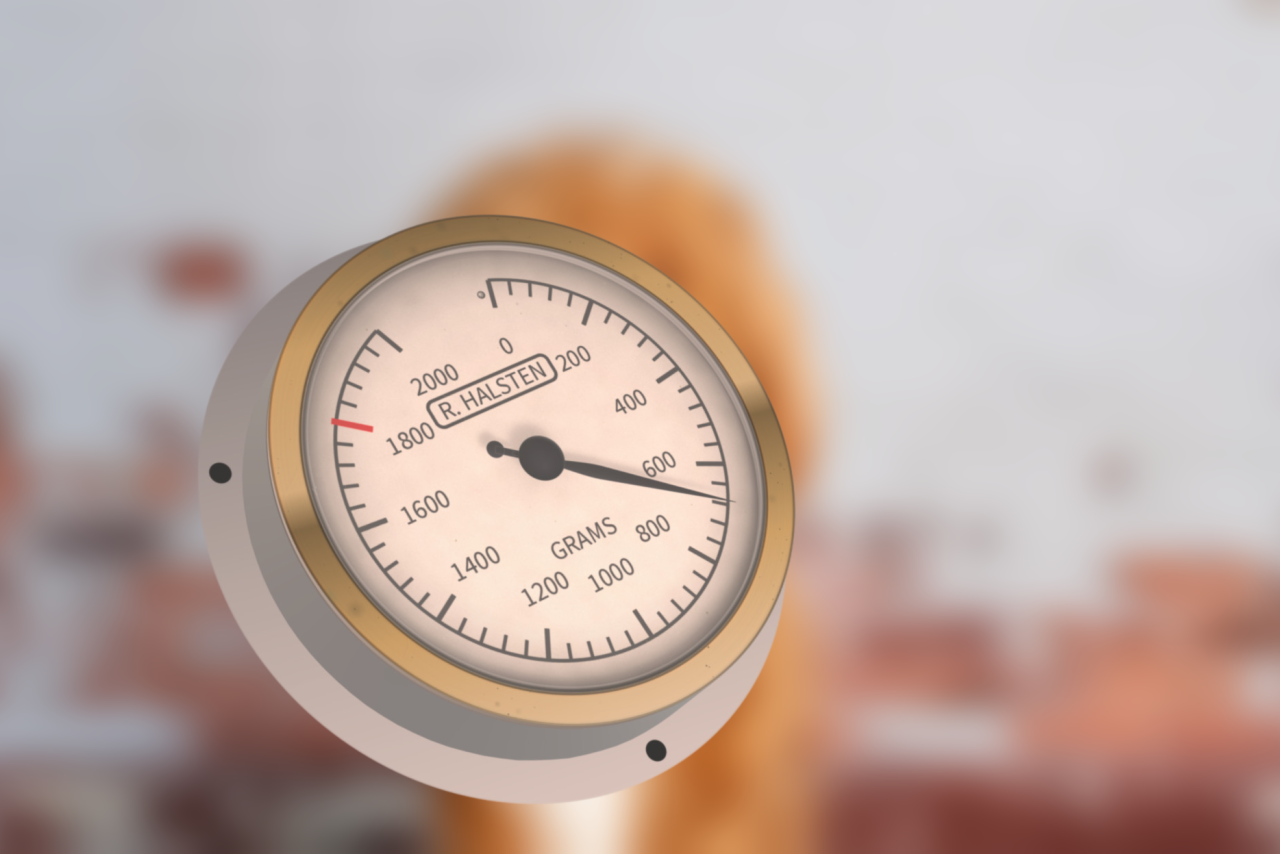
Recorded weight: 680 (g)
